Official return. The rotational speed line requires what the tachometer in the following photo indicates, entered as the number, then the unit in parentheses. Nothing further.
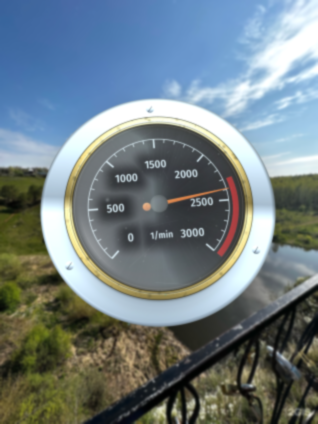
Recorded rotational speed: 2400 (rpm)
